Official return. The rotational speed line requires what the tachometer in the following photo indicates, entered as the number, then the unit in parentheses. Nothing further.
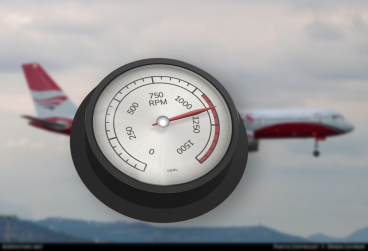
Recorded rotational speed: 1150 (rpm)
